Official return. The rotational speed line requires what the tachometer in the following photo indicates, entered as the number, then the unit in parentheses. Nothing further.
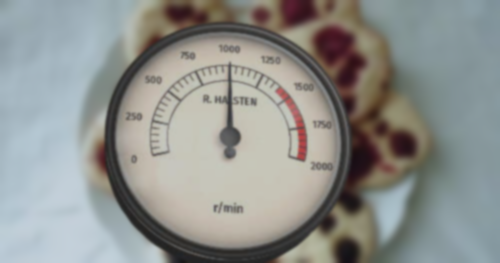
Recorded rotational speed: 1000 (rpm)
